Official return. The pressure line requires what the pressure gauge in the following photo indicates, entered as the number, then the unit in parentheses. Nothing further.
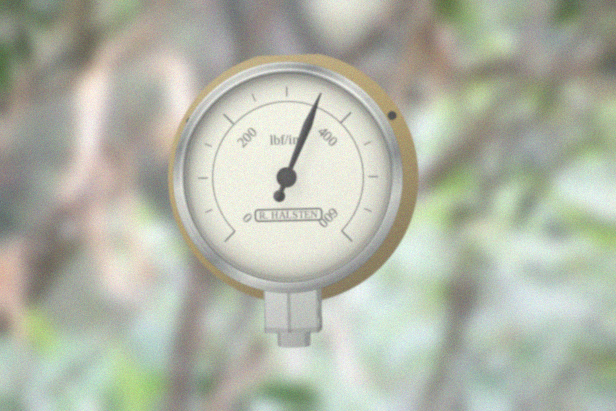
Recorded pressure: 350 (psi)
